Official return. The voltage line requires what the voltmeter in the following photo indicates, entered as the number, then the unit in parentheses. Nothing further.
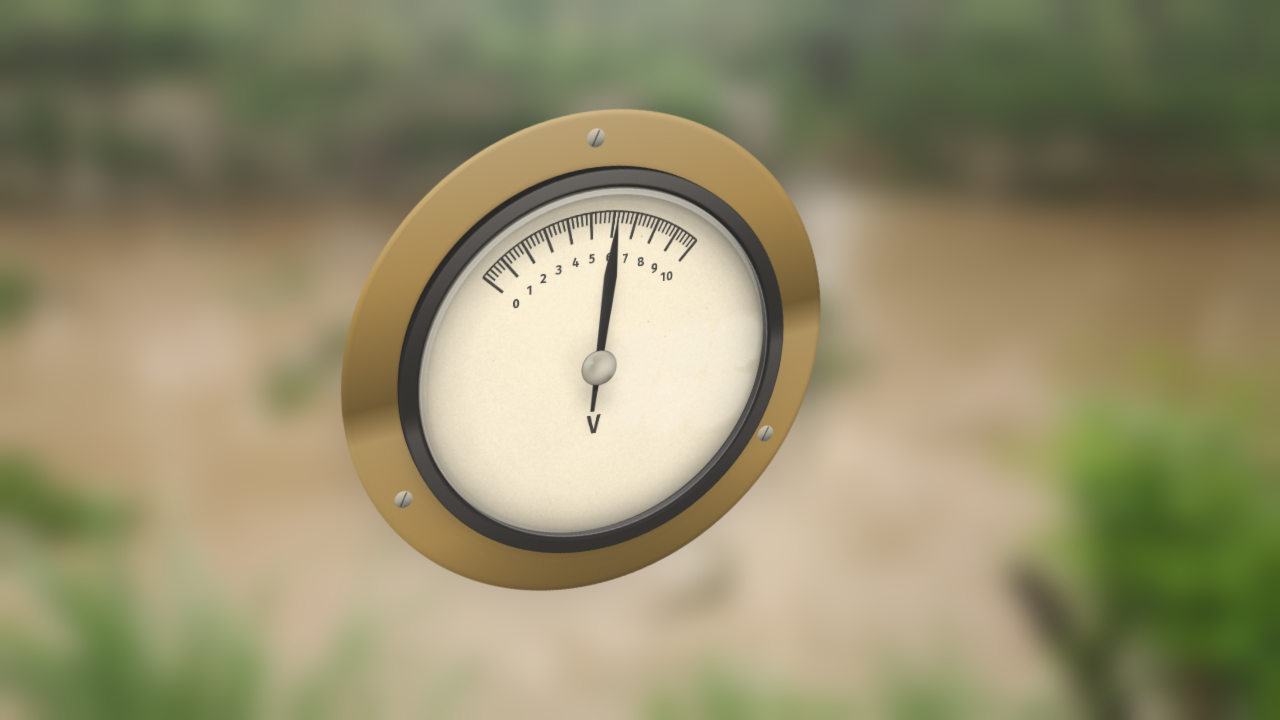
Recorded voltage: 6 (V)
